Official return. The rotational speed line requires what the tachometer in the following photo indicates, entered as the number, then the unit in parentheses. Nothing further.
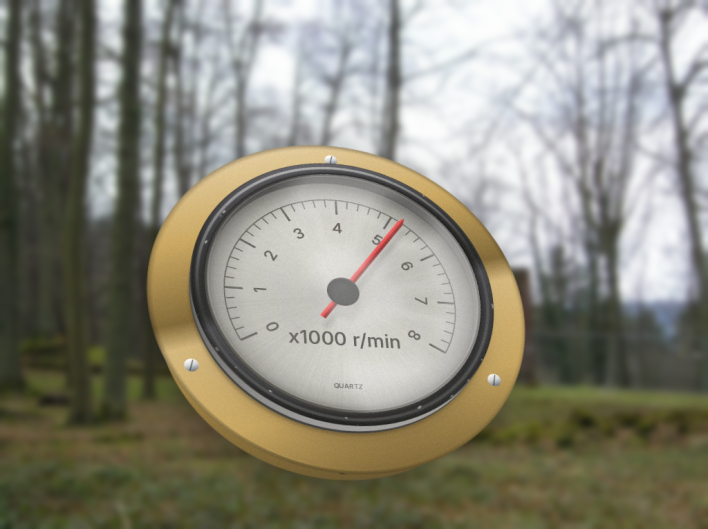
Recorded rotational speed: 5200 (rpm)
